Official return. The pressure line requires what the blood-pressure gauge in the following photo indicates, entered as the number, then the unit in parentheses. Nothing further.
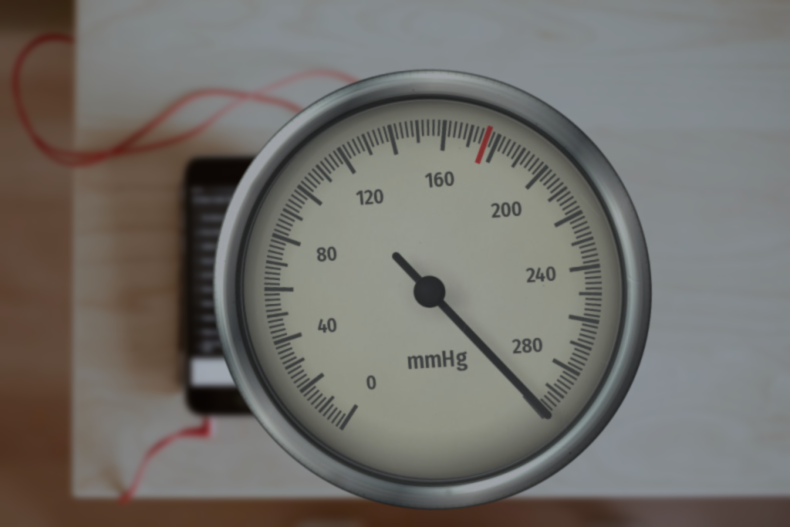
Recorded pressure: 298 (mmHg)
